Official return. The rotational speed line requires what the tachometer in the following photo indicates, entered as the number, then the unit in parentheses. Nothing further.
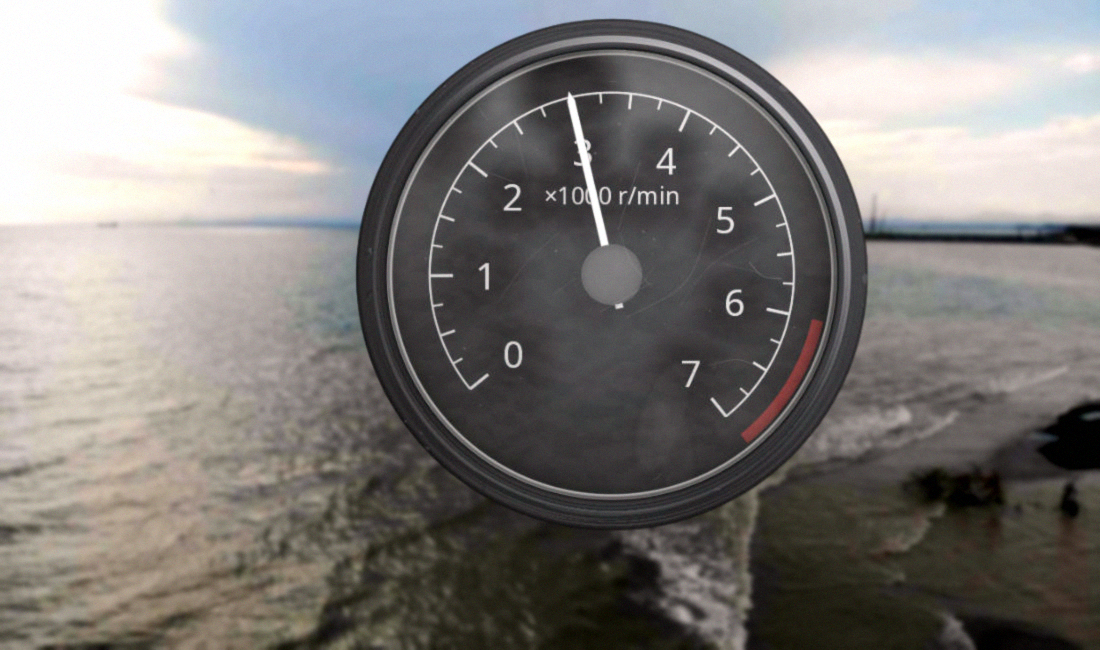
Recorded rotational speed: 3000 (rpm)
